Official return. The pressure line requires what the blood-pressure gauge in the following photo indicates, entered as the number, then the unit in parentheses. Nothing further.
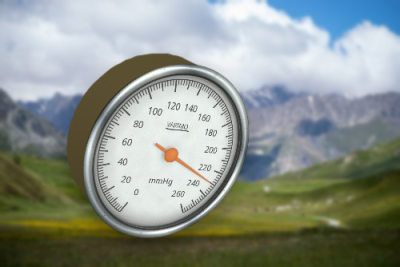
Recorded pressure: 230 (mmHg)
